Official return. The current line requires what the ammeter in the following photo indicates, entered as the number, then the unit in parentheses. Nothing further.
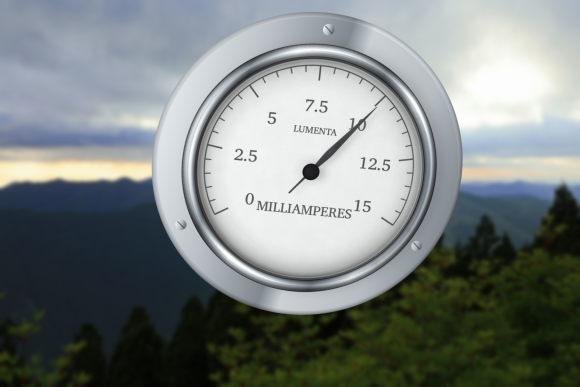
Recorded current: 10 (mA)
